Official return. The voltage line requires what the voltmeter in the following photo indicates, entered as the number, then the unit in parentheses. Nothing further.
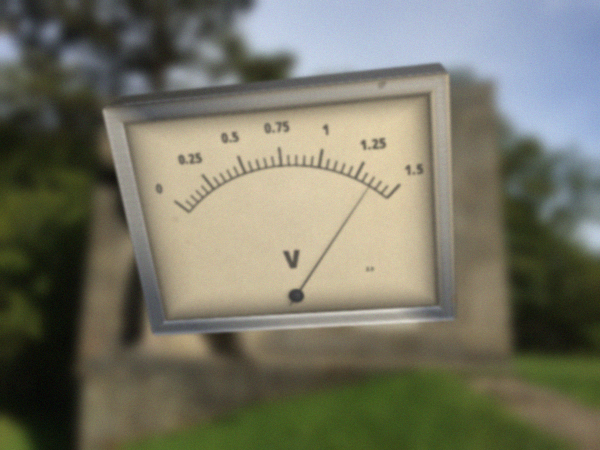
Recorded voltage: 1.35 (V)
